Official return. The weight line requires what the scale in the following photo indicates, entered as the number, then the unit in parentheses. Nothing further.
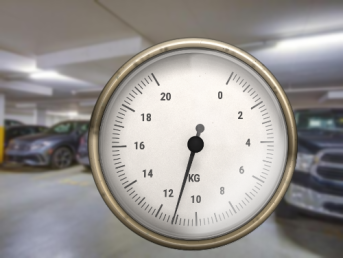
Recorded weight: 11.2 (kg)
